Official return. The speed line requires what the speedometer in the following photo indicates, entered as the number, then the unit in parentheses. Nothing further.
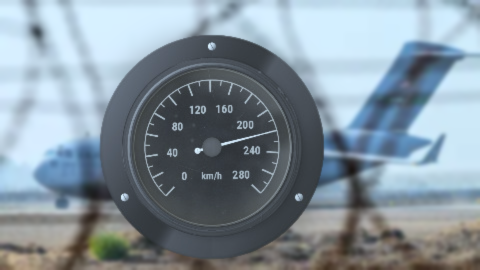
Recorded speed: 220 (km/h)
